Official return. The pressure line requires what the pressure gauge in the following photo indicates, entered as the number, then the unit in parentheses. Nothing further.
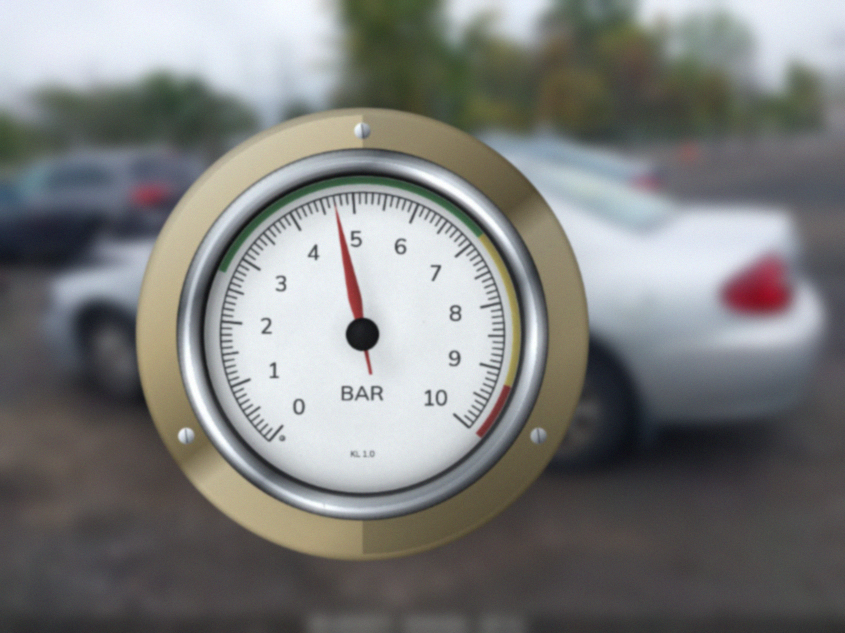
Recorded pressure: 4.7 (bar)
